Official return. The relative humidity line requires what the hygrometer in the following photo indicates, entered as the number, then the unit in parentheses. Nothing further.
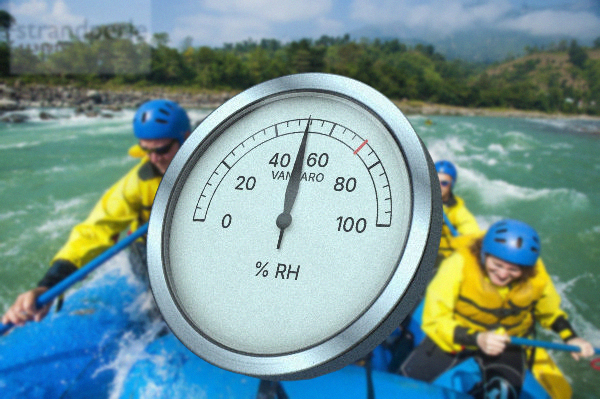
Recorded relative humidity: 52 (%)
